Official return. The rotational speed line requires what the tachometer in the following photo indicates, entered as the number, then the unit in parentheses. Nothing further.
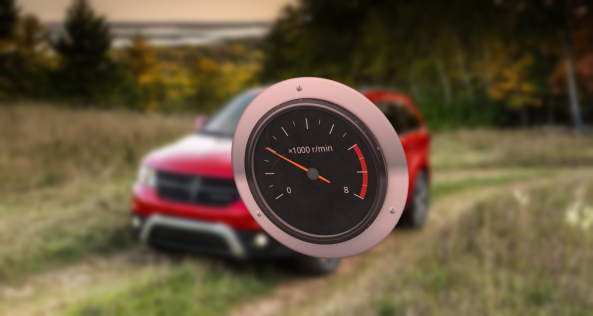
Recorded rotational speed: 2000 (rpm)
